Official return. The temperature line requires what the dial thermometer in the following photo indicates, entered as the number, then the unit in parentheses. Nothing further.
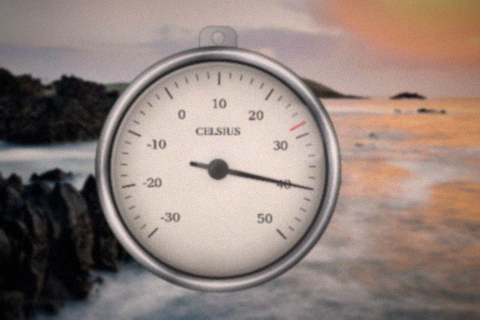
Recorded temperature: 40 (°C)
